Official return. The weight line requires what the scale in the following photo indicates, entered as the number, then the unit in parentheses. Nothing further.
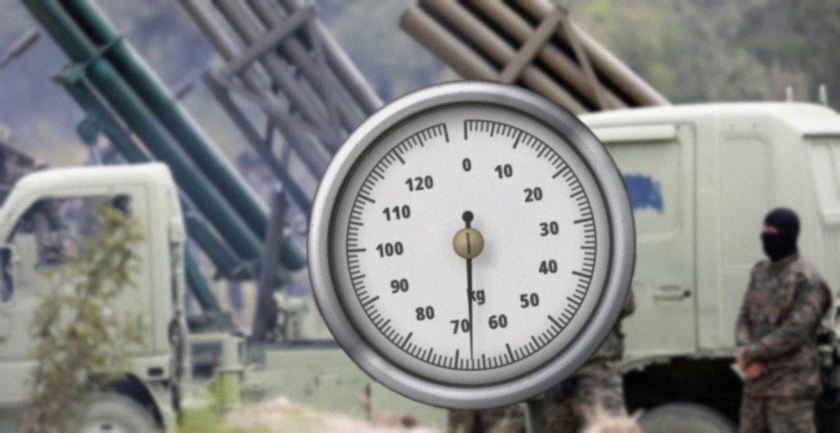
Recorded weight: 67 (kg)
